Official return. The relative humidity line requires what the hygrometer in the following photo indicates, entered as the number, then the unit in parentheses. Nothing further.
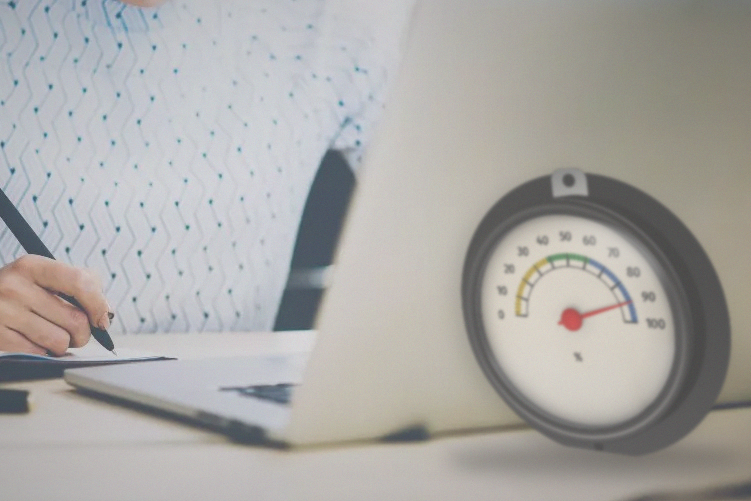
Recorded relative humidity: 90 (%)
